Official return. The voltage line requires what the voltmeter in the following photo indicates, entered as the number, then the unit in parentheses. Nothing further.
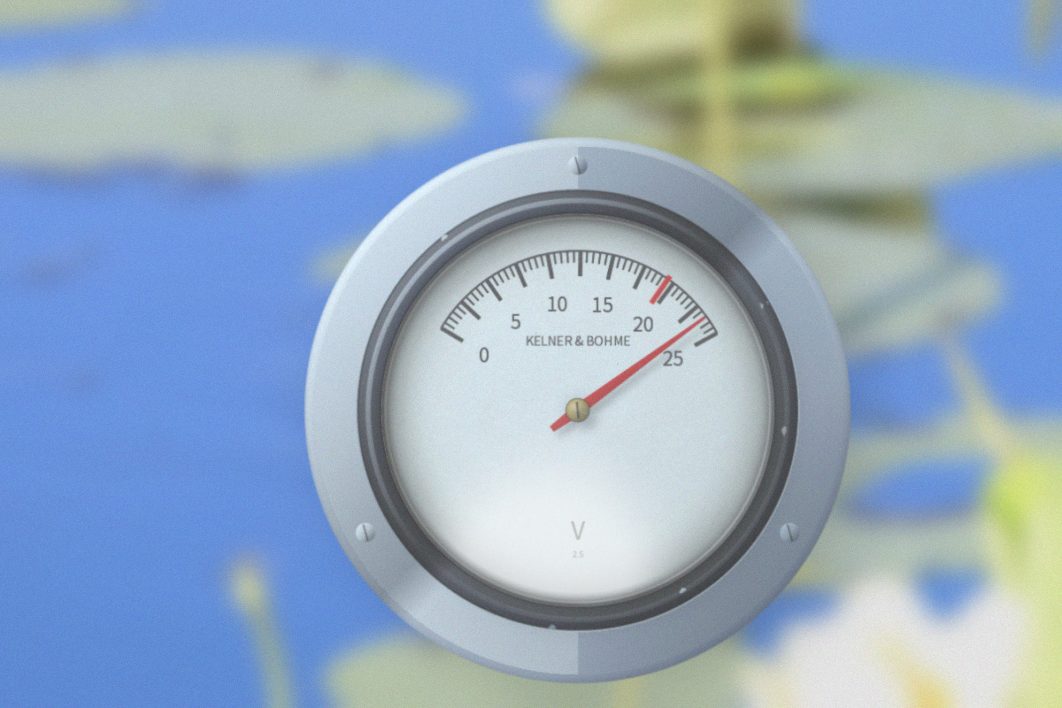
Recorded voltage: 23.5 (V)
